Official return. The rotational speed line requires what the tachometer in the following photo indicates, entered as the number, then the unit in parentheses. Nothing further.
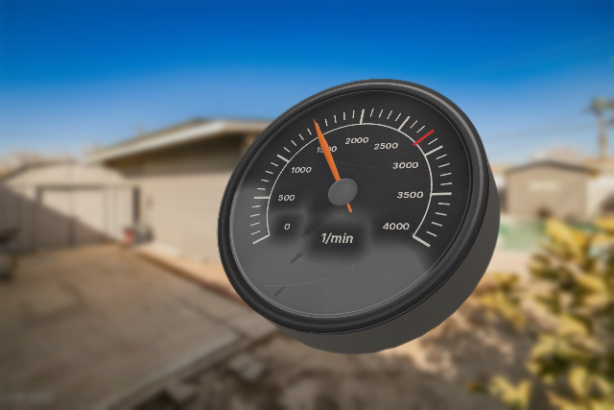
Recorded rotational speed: 1500 (rpm)
